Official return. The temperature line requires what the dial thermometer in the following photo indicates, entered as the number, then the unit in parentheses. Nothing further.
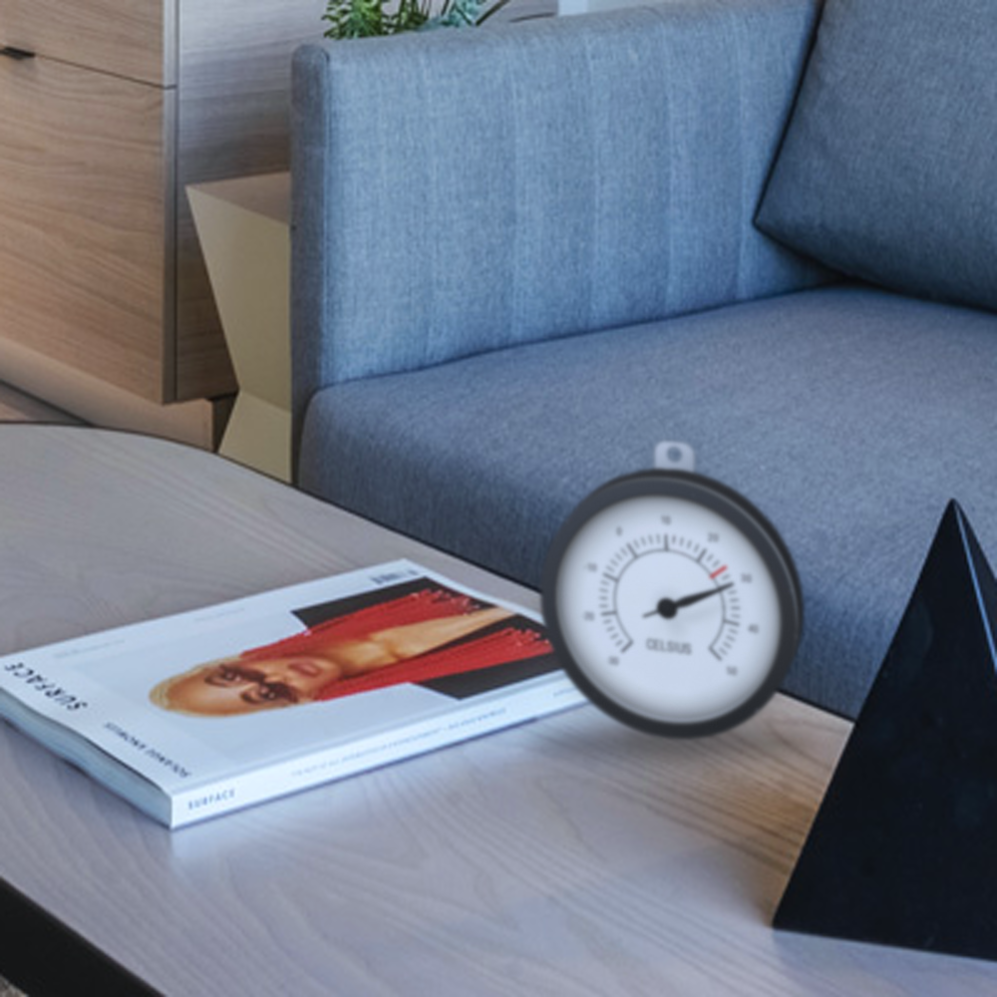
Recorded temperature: 30 (°C)
